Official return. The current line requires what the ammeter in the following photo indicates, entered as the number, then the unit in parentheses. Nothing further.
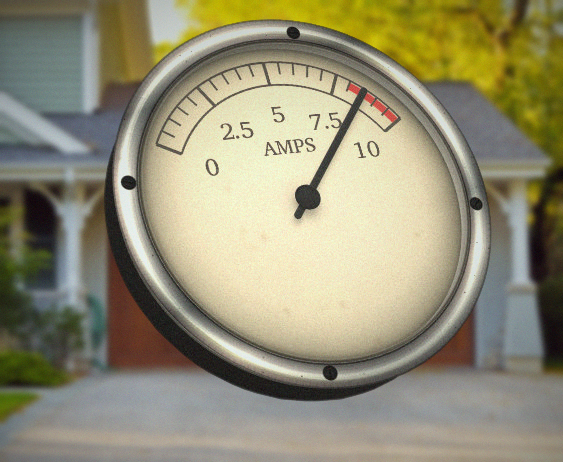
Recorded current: 8.5 (A)
